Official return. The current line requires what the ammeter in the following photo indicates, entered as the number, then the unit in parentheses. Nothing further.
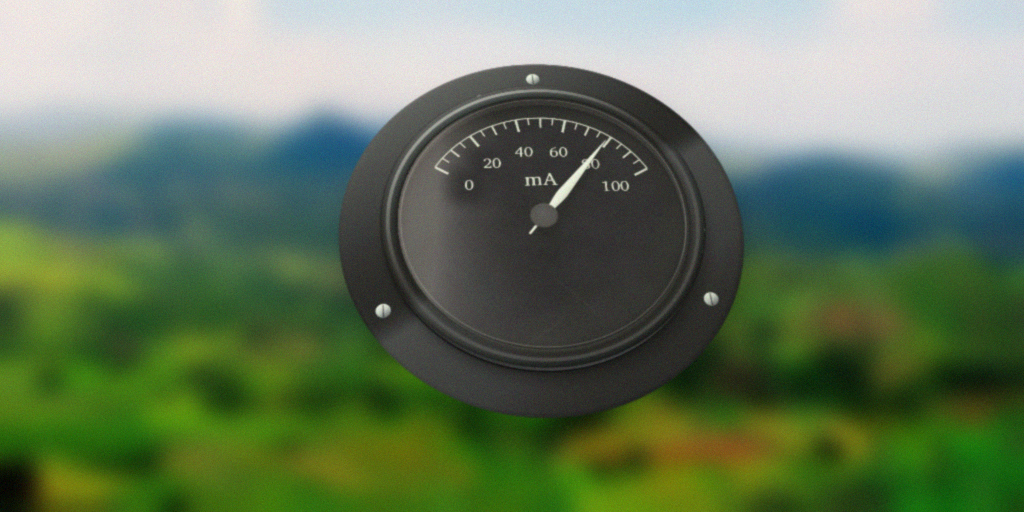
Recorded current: 80 (mA)
